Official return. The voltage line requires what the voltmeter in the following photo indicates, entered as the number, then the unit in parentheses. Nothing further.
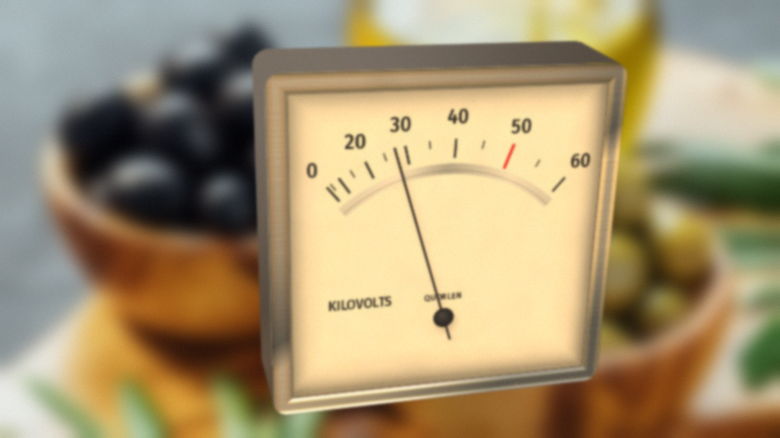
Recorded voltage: 27.5 (kV)
